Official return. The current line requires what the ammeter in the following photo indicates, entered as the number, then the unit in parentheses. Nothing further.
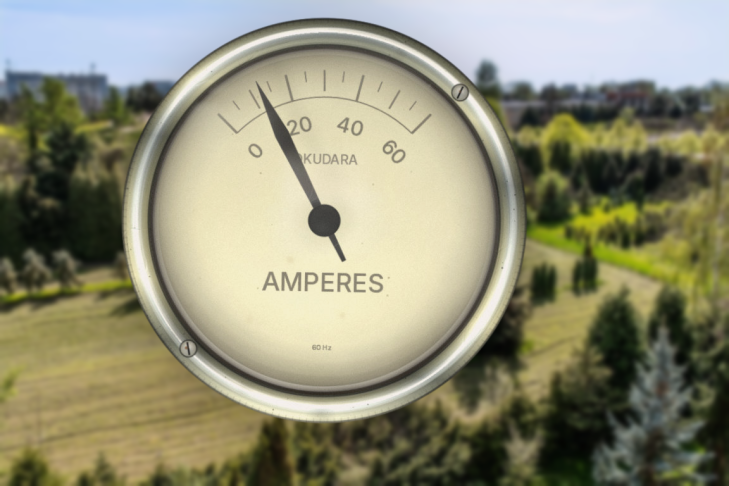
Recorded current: 12.5 (A)
